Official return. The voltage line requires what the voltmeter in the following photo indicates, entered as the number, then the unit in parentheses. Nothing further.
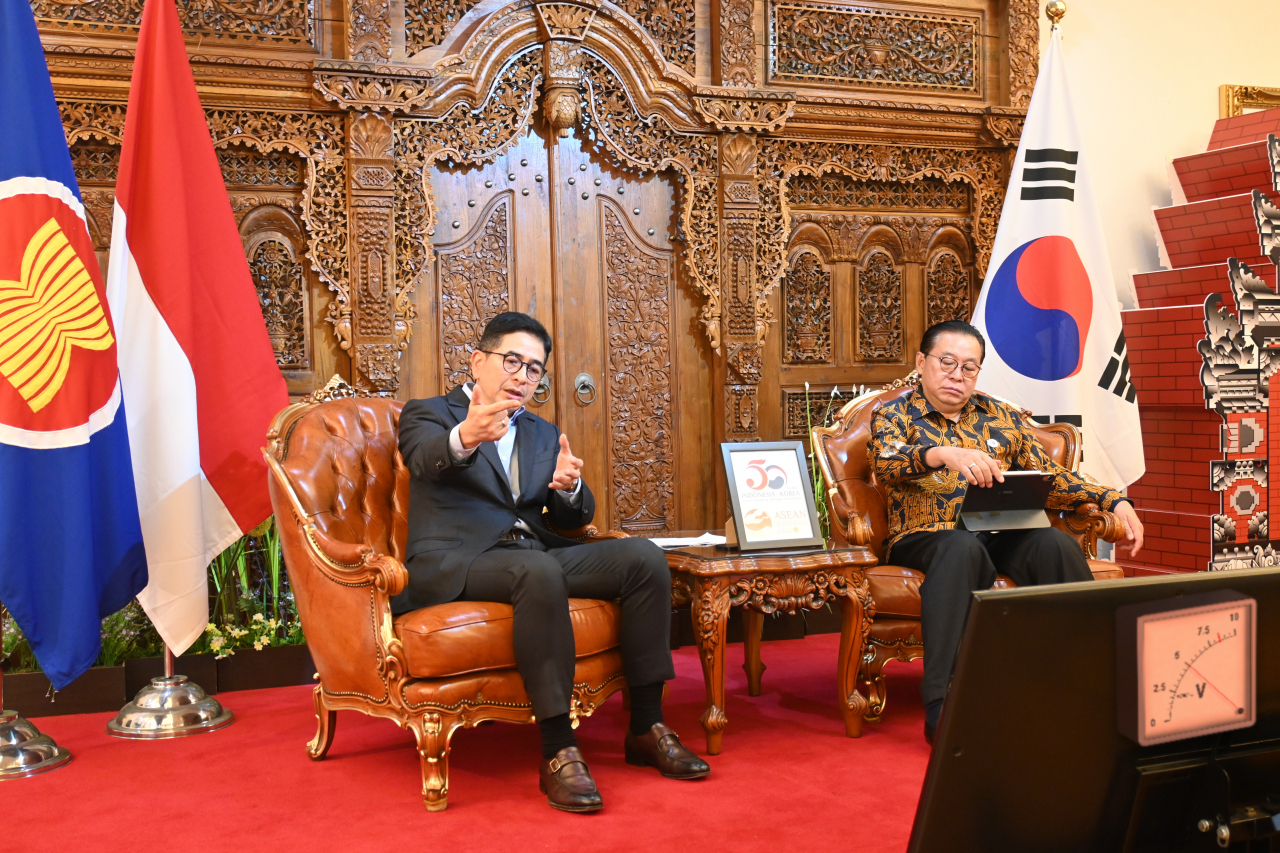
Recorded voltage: 5 (V)
